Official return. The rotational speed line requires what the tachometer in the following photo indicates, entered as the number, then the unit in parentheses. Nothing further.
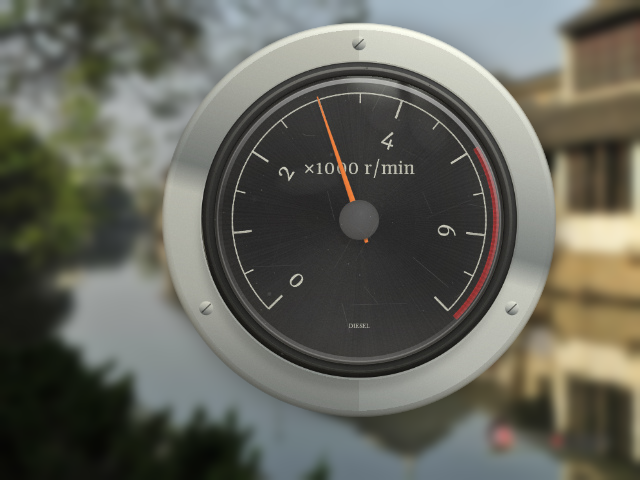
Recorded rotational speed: 3000 (rpm)
